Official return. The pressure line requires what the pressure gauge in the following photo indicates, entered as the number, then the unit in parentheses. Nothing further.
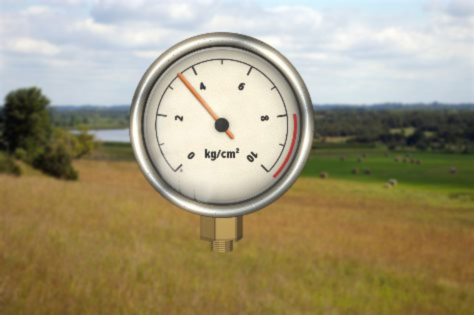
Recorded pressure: 3.5 (kg/cm²)
